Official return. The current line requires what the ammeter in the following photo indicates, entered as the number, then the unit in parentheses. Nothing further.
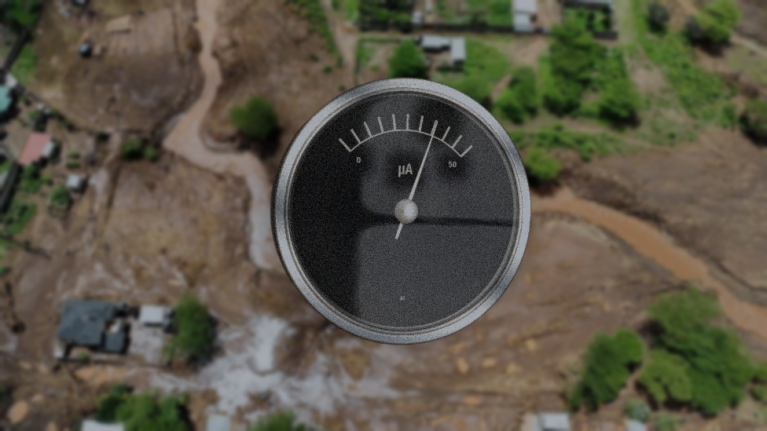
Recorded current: 35 (µA)
